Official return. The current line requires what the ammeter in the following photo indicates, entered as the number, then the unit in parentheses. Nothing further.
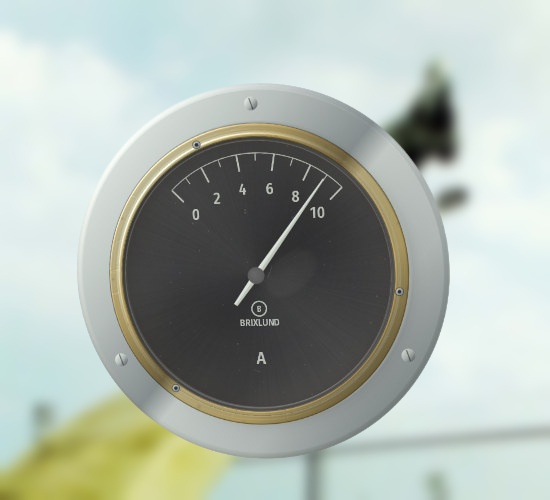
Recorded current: 9 (A)
